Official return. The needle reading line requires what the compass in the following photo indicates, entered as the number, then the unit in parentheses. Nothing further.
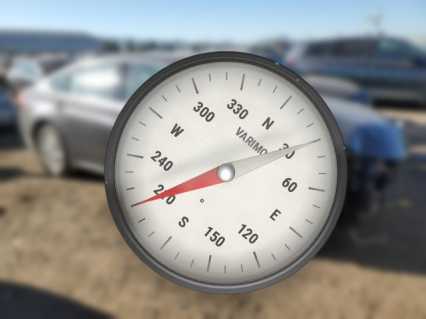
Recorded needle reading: 210 (°)
